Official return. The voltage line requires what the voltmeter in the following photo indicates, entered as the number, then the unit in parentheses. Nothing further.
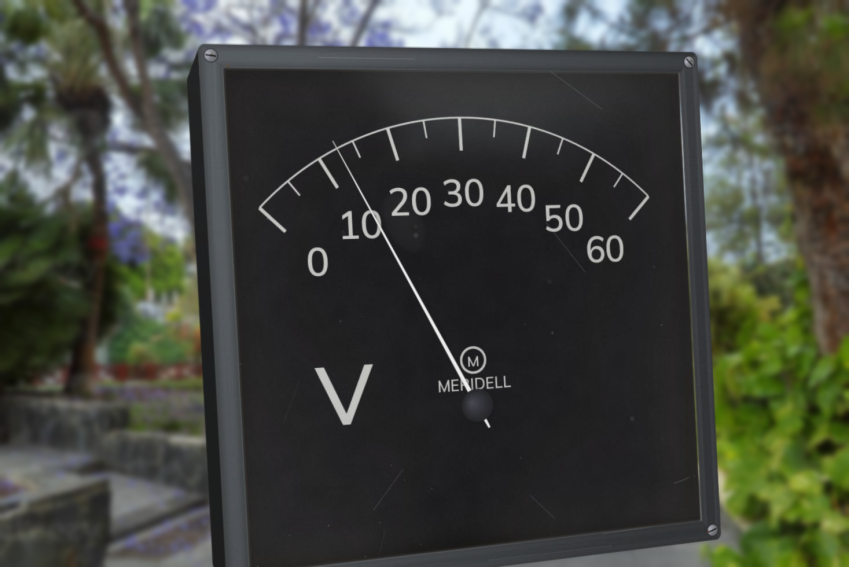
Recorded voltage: 12.5 (V)
